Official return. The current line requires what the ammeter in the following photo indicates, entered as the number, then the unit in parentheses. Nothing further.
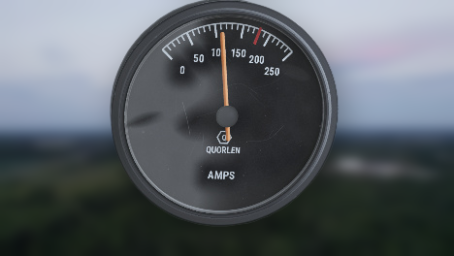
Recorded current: 110 (A)
